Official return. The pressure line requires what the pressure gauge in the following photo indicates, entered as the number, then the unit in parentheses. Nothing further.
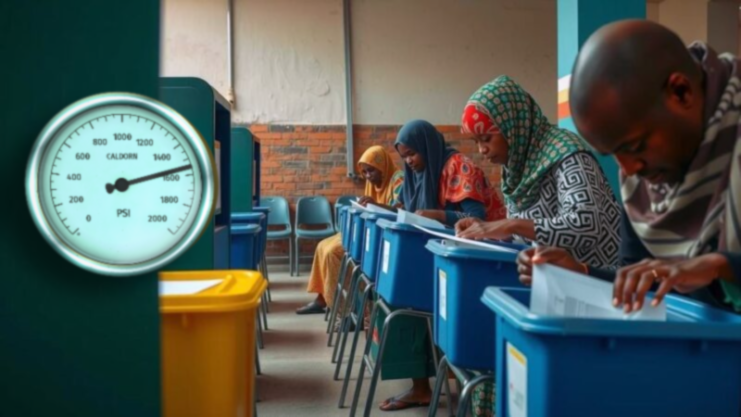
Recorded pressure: 1550 (psi)
